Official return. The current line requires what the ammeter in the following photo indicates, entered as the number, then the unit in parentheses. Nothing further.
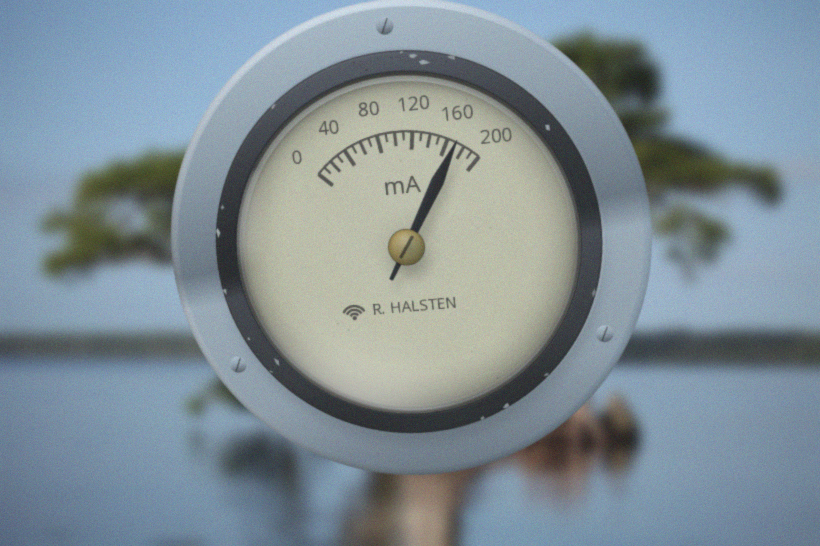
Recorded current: 170 (mA)
